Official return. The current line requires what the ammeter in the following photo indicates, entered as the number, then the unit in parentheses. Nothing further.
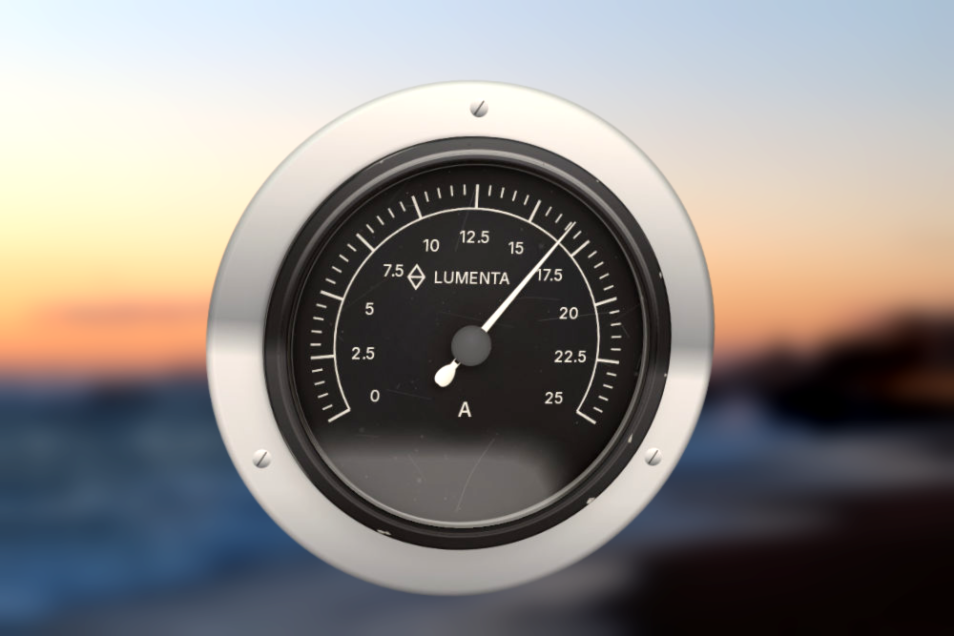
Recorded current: 16.5 (A)
